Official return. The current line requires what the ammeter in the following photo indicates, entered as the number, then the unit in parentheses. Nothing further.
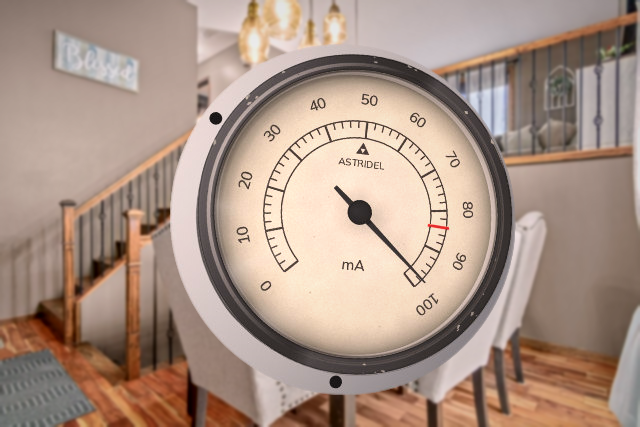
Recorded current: 98 (mA)
